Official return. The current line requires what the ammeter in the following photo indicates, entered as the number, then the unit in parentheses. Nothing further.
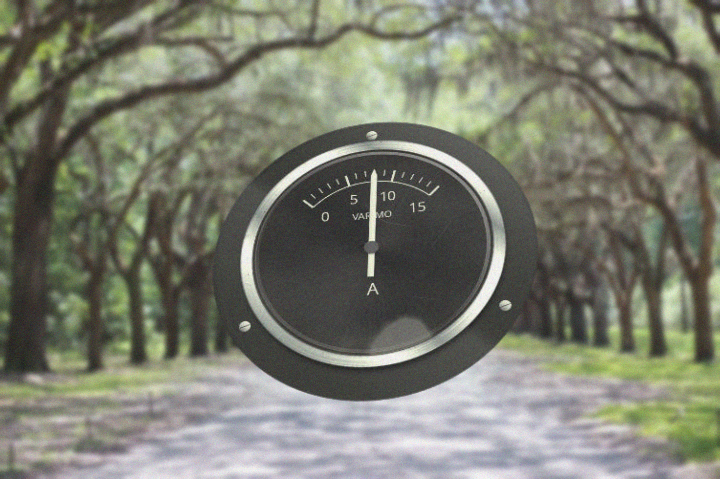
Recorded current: 8 (A)
